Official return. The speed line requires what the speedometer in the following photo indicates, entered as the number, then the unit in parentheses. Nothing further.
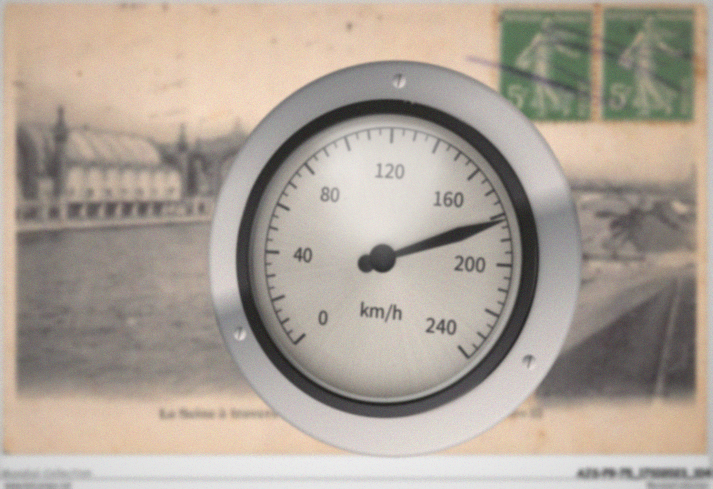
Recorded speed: 182.5 (km/h)
